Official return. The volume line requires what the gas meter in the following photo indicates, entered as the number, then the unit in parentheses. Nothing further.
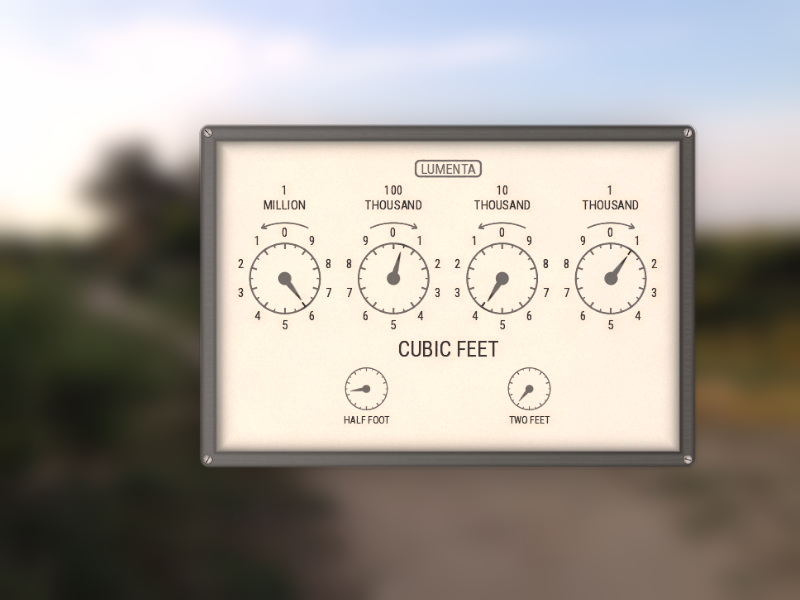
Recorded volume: 604100 (ft³)
